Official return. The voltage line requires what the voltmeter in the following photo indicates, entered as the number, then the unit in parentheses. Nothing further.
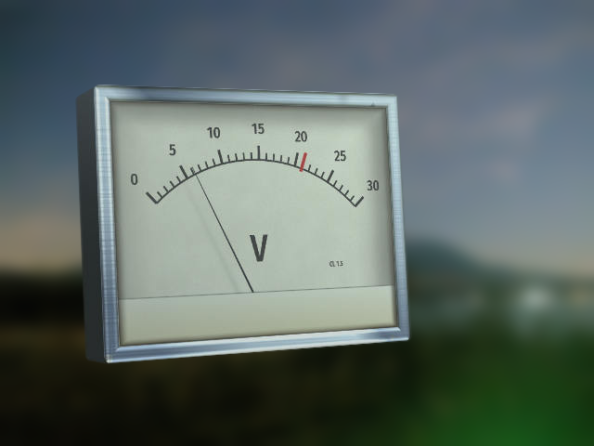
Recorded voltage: 6 (V)
